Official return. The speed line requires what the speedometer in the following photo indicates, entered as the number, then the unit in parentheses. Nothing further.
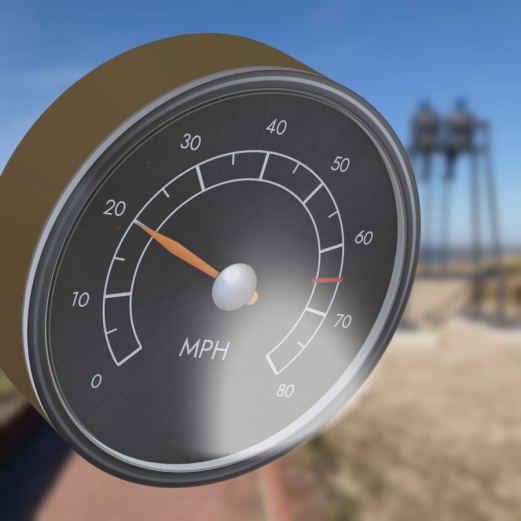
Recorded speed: 20 (mph)
